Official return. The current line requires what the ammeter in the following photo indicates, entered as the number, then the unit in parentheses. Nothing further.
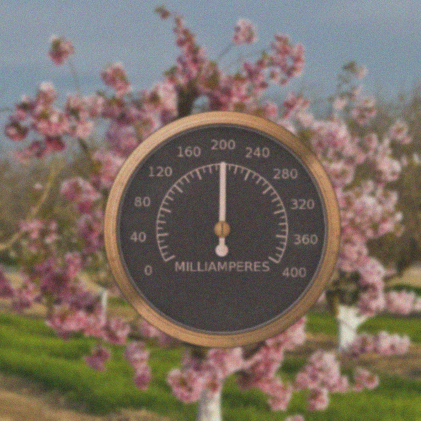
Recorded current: 200 (mA)
